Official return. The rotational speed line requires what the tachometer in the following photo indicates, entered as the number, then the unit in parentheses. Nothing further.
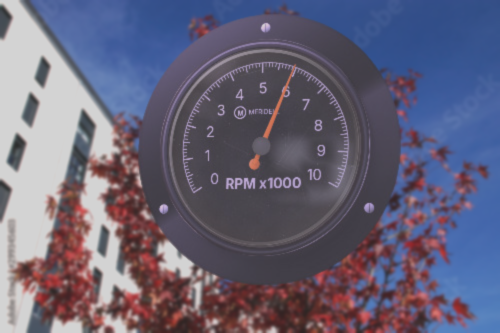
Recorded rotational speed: 6000 (rpm)
